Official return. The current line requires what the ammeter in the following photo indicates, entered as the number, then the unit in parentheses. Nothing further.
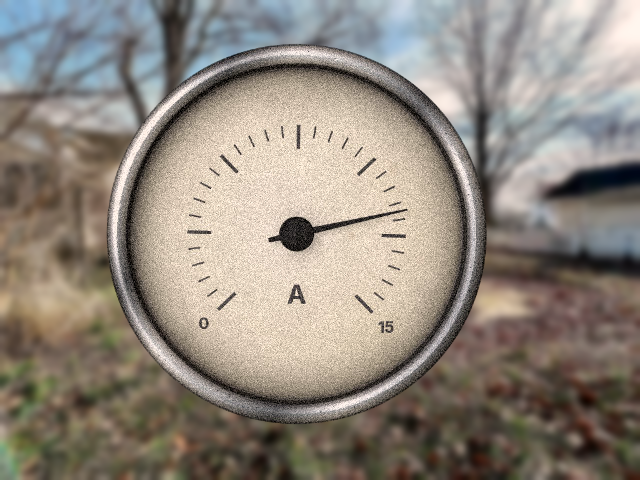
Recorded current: 11.75 (A)
